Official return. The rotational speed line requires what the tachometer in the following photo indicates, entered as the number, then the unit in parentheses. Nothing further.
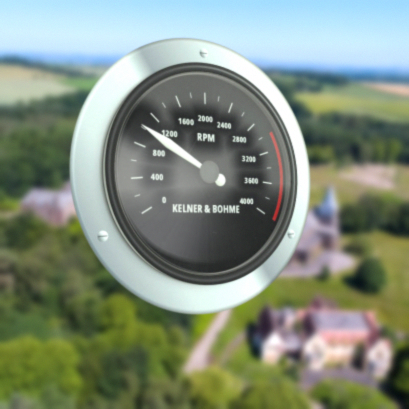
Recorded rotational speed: 1000 (rpm)
